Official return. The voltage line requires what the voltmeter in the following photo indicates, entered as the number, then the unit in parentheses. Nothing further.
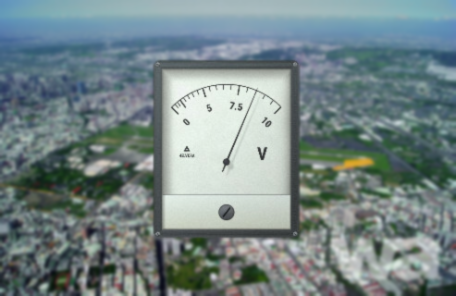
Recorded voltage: 8.5 (V)
